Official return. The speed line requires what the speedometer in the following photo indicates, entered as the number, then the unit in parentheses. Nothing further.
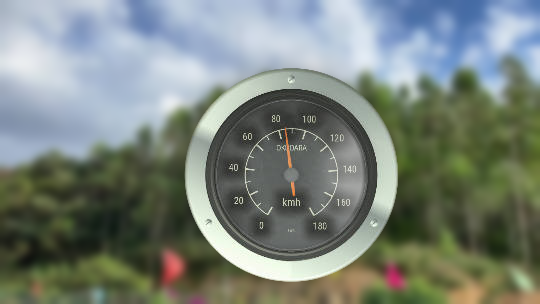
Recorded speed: 85 (km/h)
